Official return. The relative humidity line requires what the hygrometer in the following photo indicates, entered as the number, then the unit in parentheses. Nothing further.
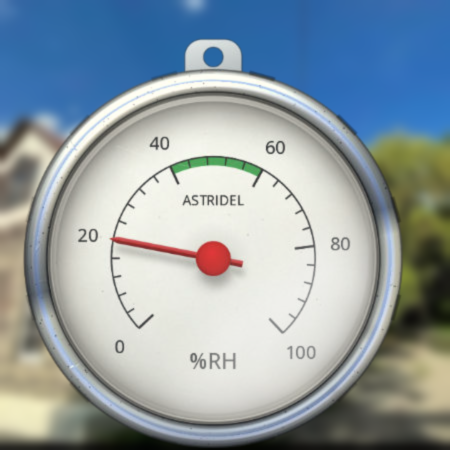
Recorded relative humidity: 20 (%)
